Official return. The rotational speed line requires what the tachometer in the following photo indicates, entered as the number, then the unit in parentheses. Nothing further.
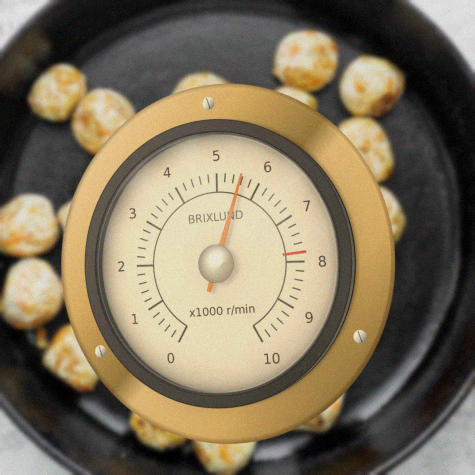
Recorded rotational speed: 5600 (rpm)
